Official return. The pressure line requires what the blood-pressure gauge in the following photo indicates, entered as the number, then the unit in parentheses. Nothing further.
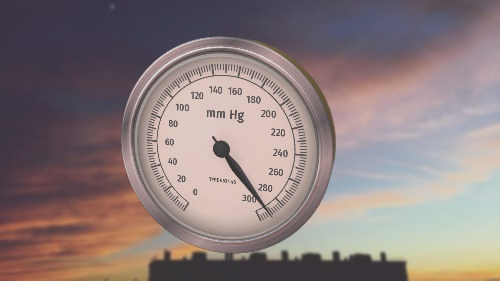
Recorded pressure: 290 (mmHg)
